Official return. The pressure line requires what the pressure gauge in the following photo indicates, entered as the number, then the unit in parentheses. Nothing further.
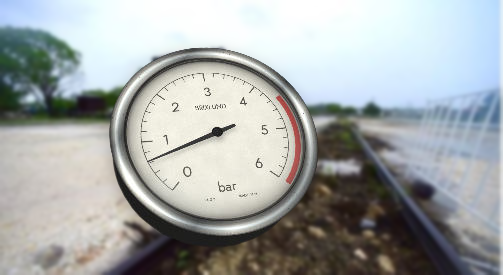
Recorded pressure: 0.6 (bar)
